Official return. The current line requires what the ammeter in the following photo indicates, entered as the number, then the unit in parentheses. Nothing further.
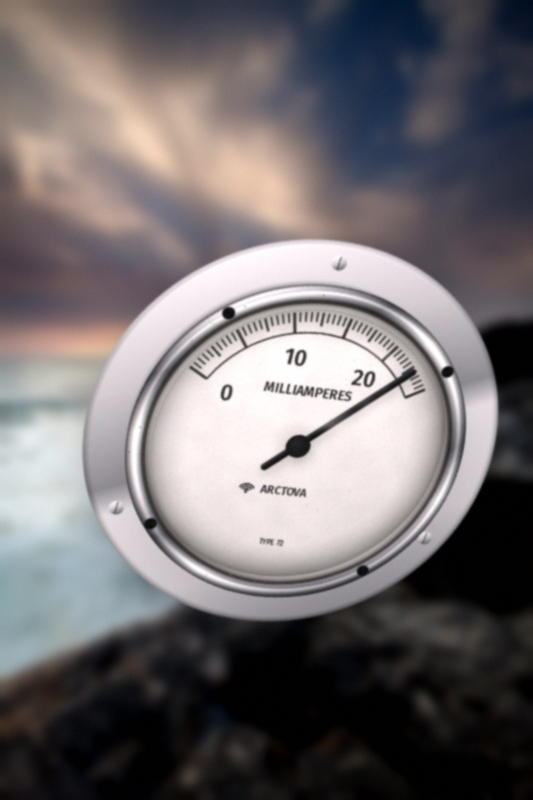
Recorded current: 22.5 (mA)
